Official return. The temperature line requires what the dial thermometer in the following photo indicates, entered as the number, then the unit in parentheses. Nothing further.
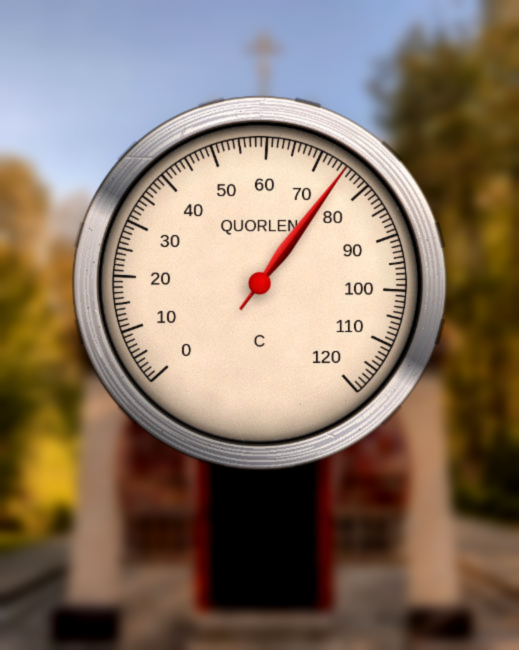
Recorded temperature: 75 (°C)
